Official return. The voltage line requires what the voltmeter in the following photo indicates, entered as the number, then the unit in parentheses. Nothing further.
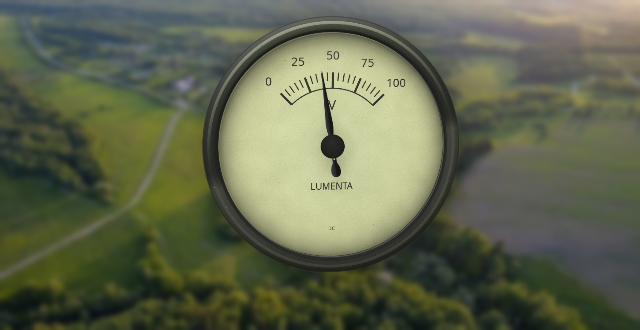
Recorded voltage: 40 (V)
